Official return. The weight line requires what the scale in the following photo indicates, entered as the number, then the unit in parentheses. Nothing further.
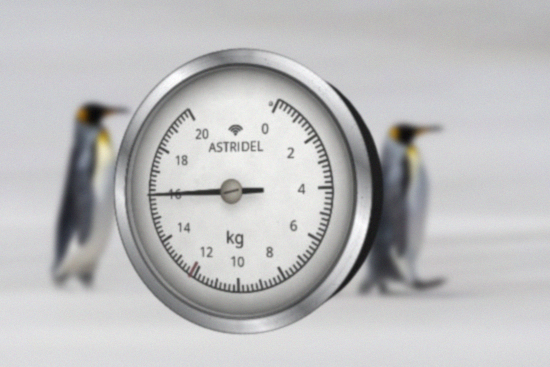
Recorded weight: 16 (kg)
